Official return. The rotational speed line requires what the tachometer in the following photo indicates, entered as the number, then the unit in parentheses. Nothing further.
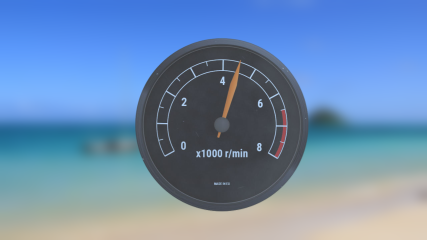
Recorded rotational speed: 4500 (rpm)
